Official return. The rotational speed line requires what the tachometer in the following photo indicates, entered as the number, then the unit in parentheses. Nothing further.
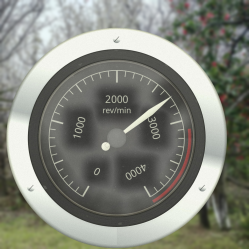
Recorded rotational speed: 2700 (rpm)
